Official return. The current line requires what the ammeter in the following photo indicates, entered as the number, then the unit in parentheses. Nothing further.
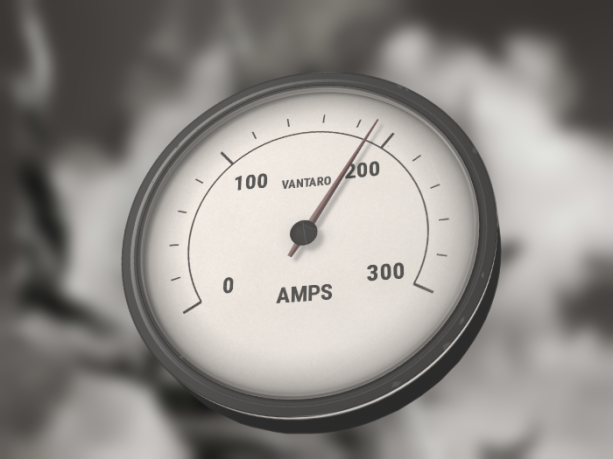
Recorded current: 190 (A)
